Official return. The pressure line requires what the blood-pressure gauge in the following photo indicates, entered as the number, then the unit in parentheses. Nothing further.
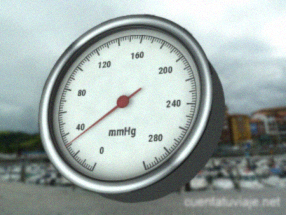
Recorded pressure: 30 (mmHg)
